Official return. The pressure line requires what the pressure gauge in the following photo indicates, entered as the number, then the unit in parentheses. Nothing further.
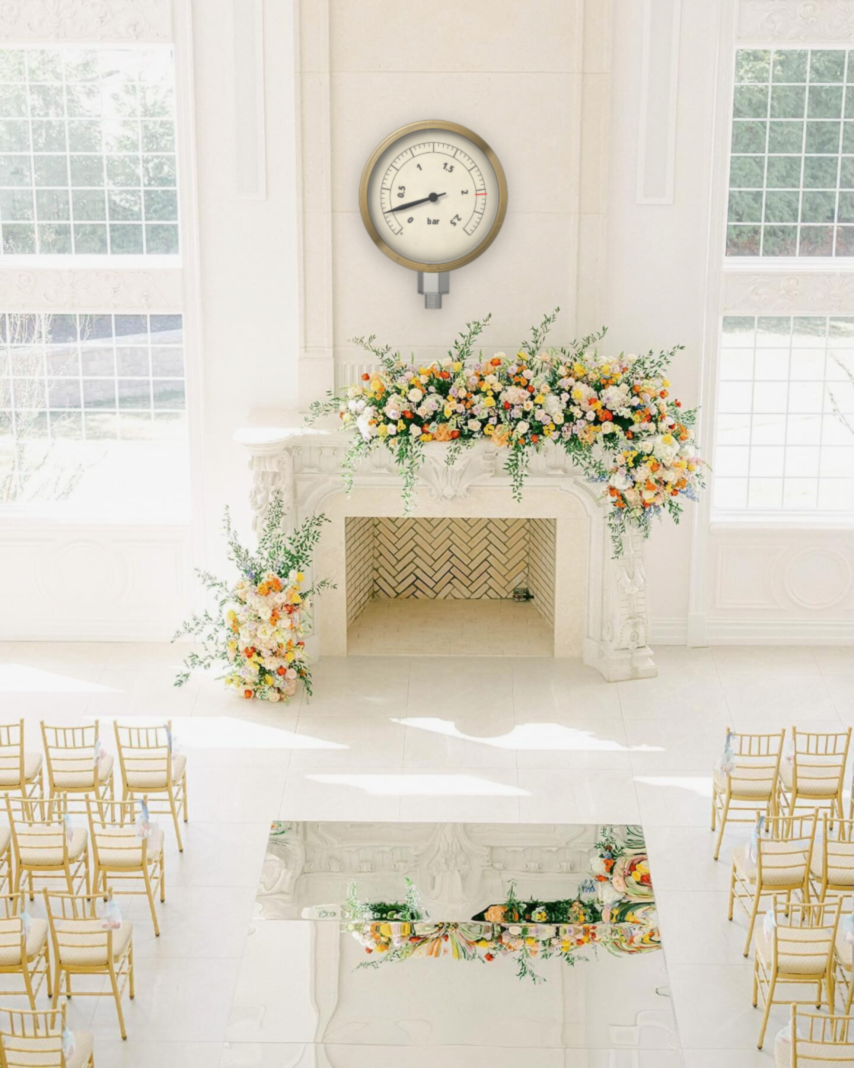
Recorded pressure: 0.25 (bar)
